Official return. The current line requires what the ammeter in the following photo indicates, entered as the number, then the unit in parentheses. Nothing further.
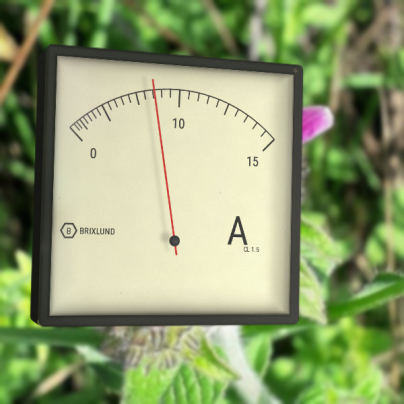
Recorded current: 8.5 (A)
